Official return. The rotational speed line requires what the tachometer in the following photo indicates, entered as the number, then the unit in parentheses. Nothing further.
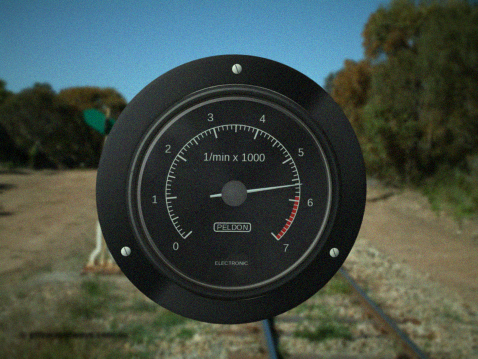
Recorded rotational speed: 5600 (rpm)
